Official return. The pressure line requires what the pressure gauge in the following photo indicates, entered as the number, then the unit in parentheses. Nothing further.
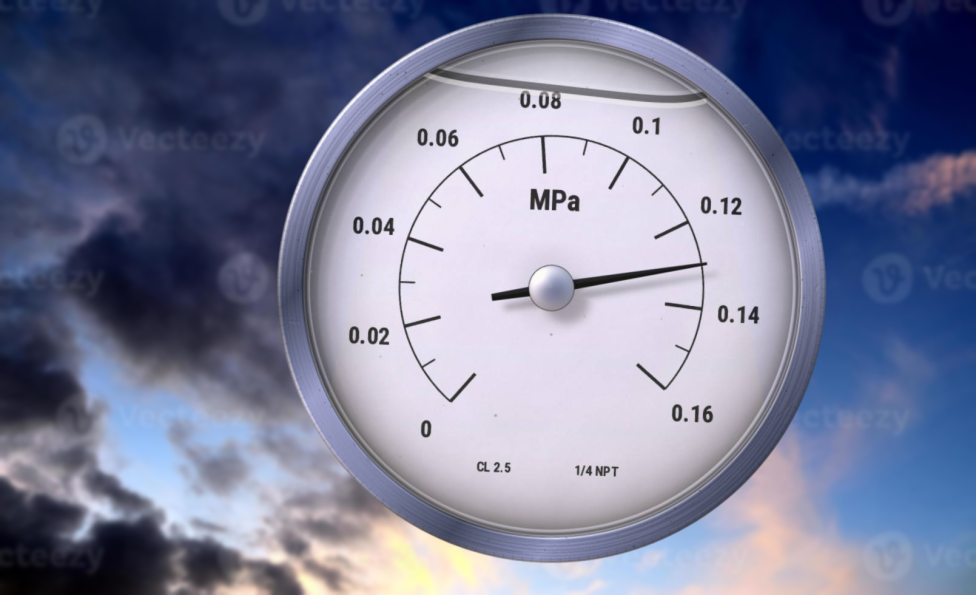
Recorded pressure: 0.13 (MPa)
